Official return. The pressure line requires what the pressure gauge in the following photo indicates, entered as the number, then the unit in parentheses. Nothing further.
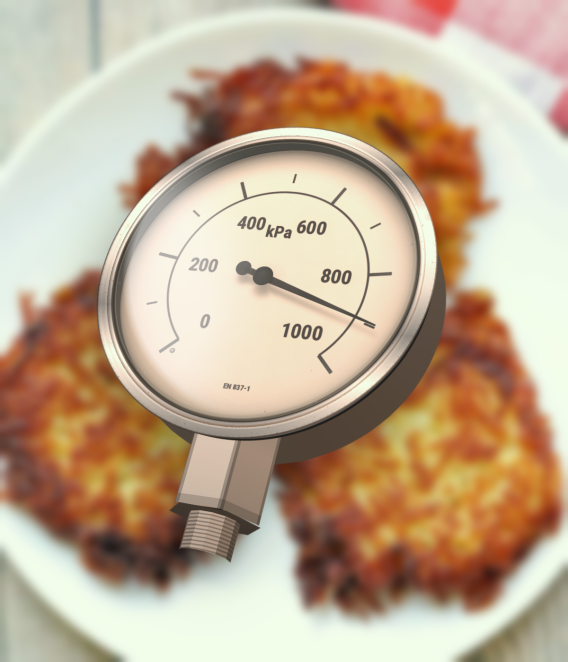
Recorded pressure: 900 (kPa)
